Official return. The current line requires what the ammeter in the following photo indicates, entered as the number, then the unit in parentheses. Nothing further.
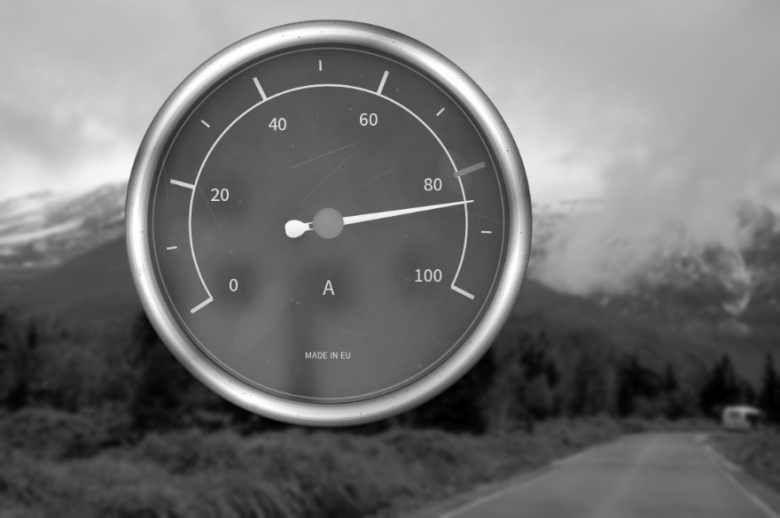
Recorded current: 85 (A)
